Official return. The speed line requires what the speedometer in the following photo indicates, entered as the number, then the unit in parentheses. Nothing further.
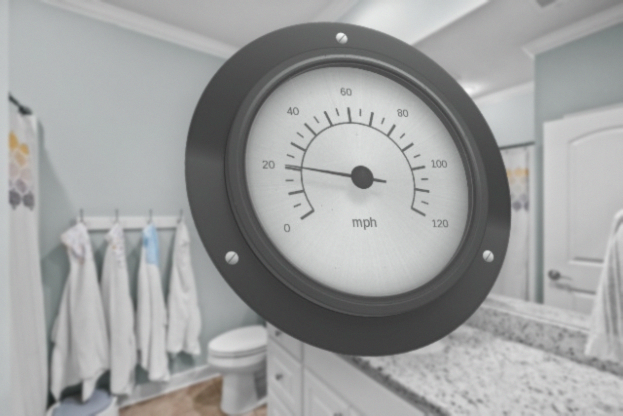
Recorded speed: 20 (mph)
